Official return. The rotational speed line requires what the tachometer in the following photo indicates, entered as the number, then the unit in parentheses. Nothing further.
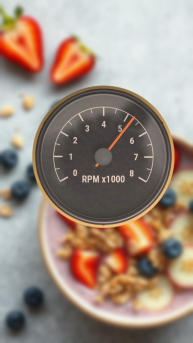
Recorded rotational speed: 5250 (rpm)
